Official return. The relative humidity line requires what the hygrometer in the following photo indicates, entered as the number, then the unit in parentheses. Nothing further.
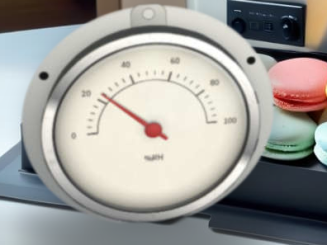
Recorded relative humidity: 24 (%)
